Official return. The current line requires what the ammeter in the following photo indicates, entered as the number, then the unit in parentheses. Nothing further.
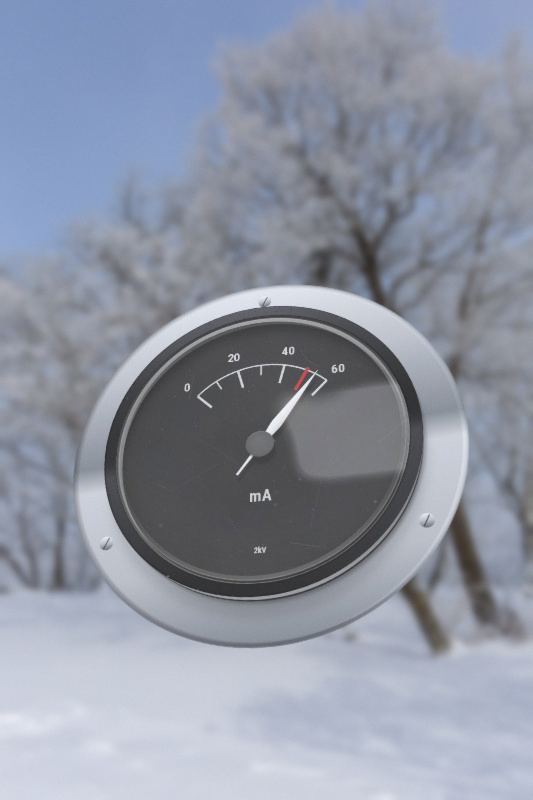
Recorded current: 55 (mA)
